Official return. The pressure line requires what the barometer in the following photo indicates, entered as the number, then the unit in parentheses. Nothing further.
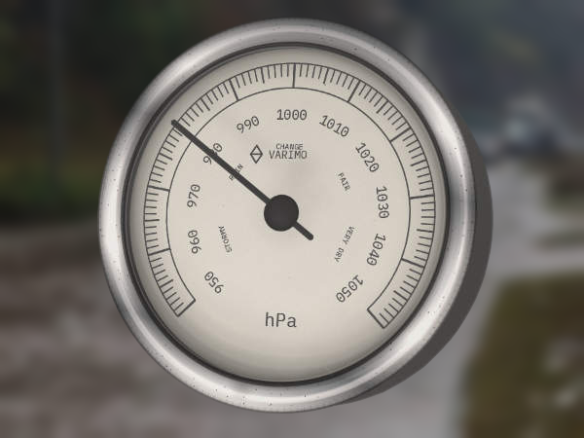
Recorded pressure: 980 (hPa)
